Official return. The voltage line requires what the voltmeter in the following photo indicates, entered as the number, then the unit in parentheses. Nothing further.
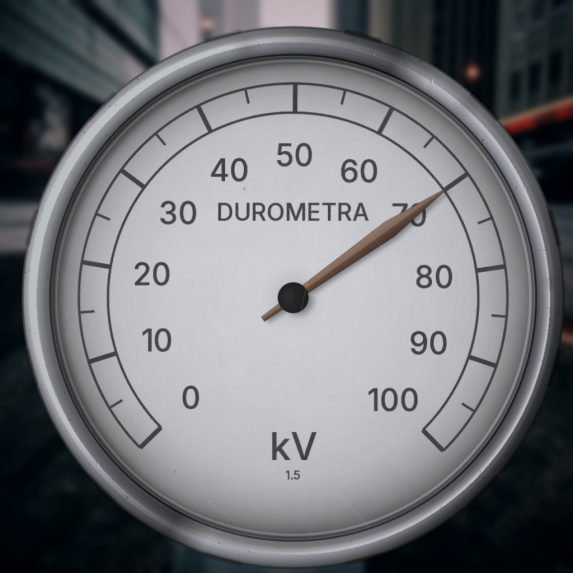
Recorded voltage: 70 (kV)
